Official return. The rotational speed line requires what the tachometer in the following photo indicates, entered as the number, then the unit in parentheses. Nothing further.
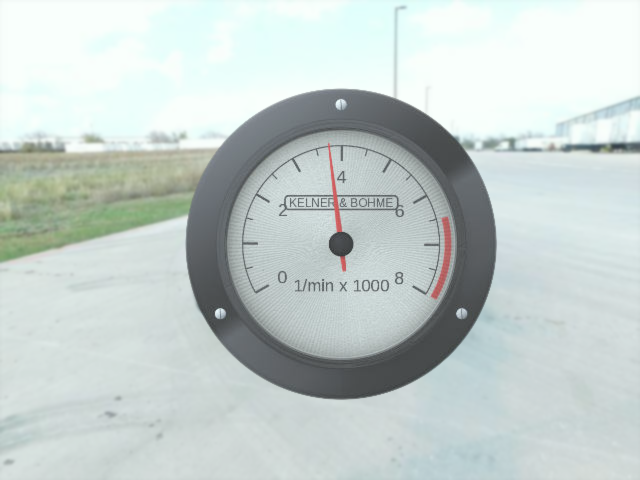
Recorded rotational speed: 3750 (rpm)
